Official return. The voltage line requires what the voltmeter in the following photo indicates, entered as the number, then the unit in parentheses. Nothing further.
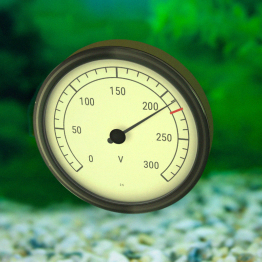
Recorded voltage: 210 (V)
